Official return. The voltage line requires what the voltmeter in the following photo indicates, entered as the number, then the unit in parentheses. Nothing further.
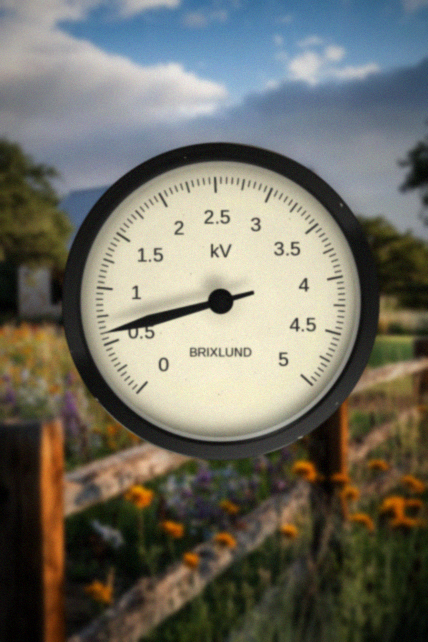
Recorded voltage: 0.6 (kV)
